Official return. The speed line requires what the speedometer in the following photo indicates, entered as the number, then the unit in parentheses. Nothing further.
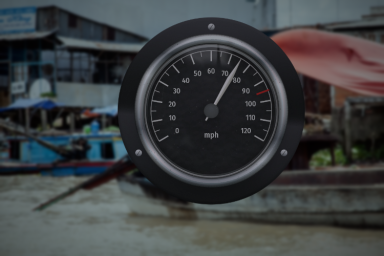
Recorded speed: 75 (mph)
